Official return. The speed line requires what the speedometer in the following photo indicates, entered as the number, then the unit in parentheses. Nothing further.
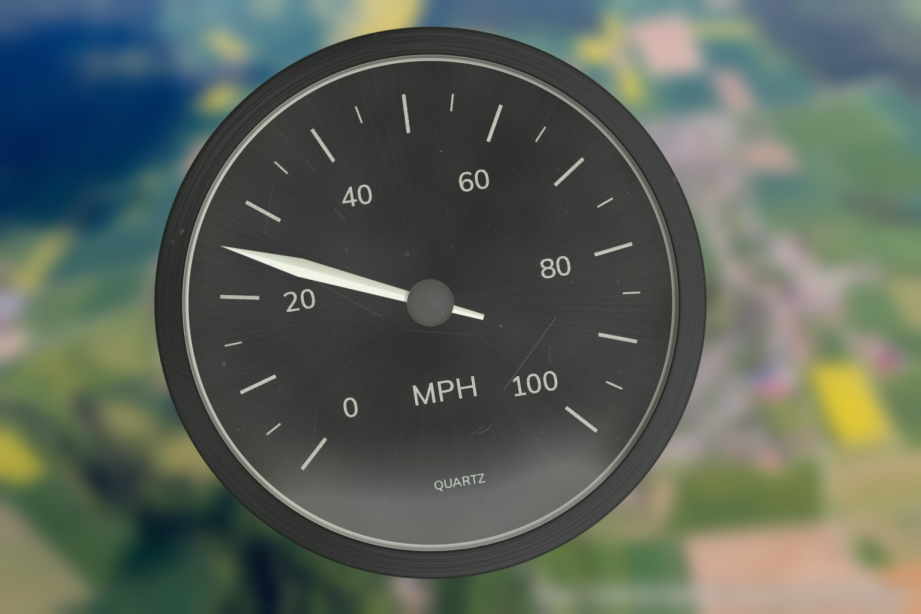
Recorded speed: 25 (mph)
